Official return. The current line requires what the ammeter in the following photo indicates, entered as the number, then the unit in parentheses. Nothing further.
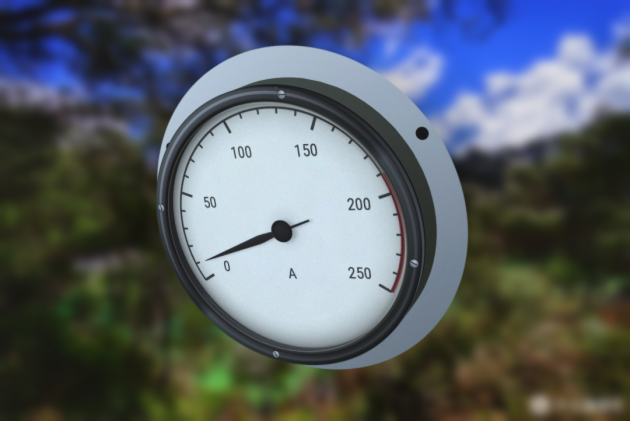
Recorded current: 10 (A)
